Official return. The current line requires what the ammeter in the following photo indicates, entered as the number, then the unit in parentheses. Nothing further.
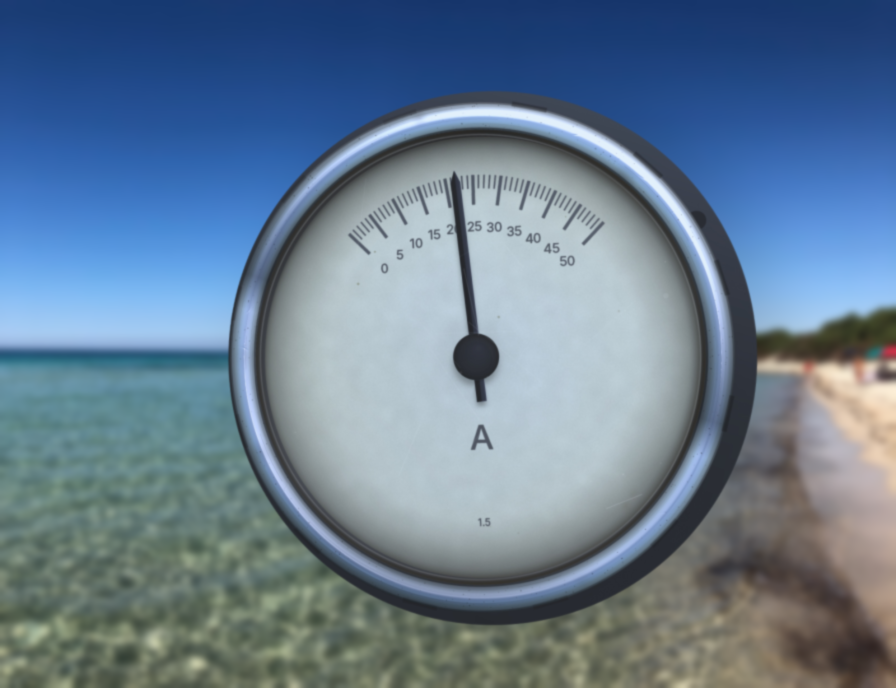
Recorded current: 22 (A)
